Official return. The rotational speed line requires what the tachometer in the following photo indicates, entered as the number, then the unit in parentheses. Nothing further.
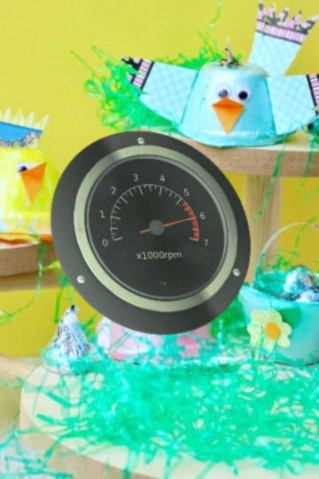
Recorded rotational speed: 6000 (rpm)
